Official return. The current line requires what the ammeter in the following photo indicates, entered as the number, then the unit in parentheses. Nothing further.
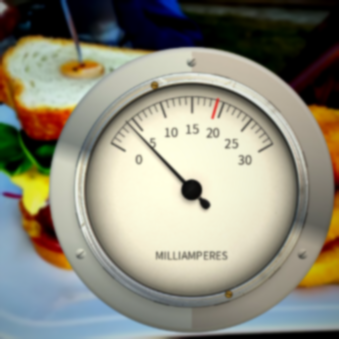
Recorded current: 4 (mA)
